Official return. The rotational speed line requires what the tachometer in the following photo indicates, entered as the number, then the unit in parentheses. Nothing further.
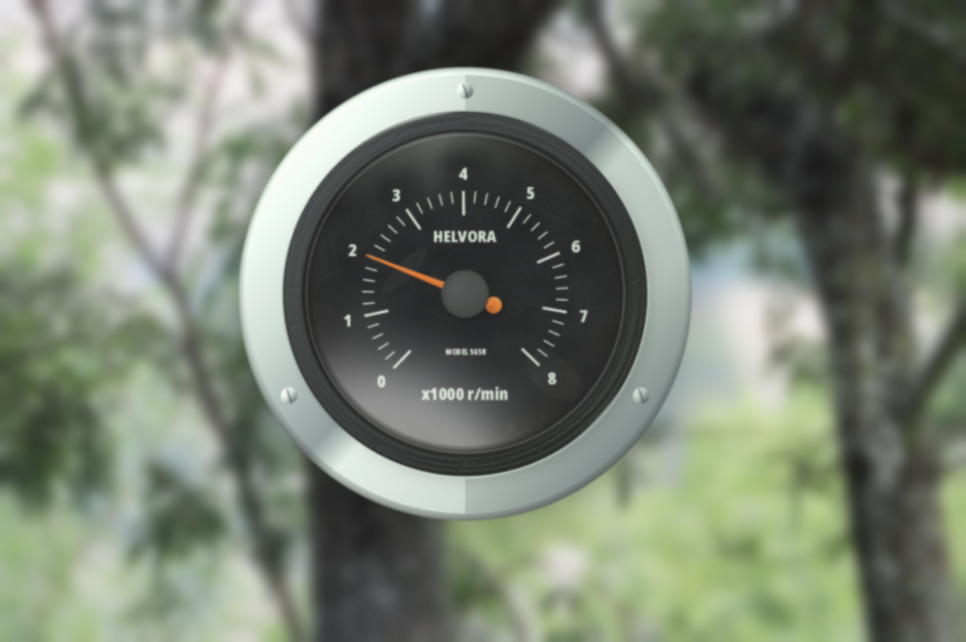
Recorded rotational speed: 2000 (rpm)
